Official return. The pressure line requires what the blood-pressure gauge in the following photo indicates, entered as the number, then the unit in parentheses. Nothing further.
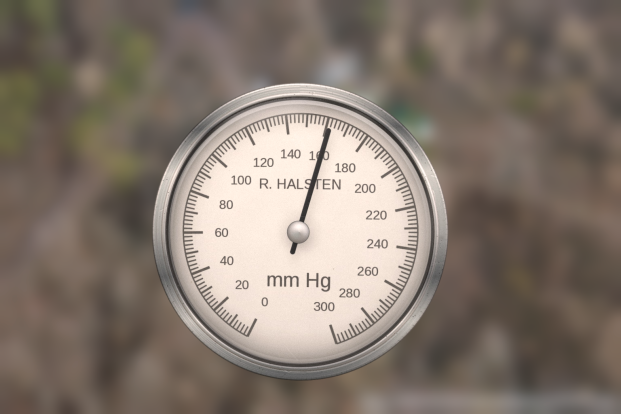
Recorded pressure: 162 (mmHg)
